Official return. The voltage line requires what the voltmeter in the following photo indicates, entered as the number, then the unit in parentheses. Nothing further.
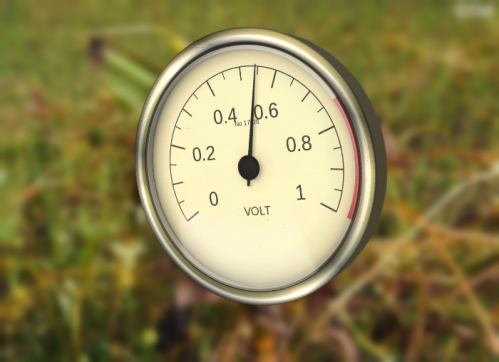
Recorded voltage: 0.55 (V)
